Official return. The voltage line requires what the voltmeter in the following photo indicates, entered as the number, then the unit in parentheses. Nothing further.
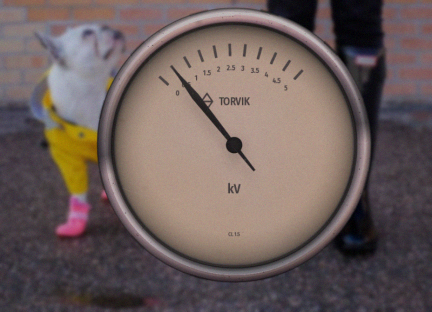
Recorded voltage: 0.5 (kV)
